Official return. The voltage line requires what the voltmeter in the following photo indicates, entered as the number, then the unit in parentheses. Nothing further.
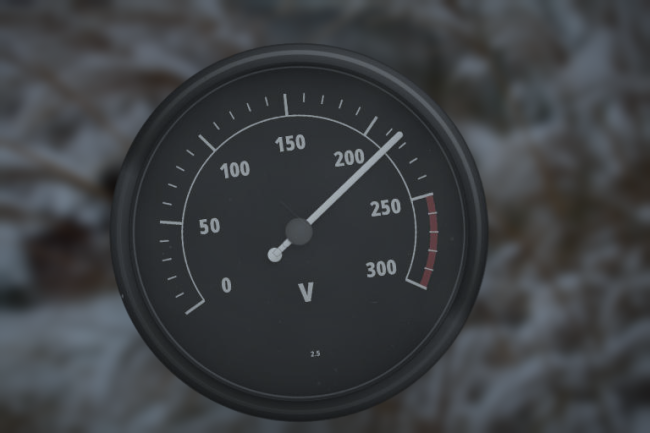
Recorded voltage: 215 (V)
